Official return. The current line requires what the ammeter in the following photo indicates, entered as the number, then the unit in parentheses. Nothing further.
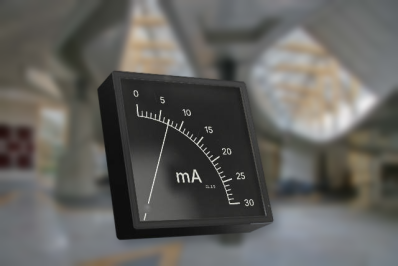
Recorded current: 7 (mA)
